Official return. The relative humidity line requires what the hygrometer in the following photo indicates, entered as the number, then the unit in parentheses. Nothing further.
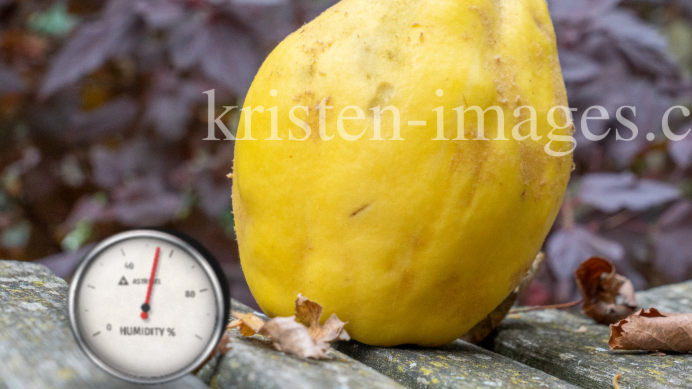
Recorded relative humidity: 55 (%)
